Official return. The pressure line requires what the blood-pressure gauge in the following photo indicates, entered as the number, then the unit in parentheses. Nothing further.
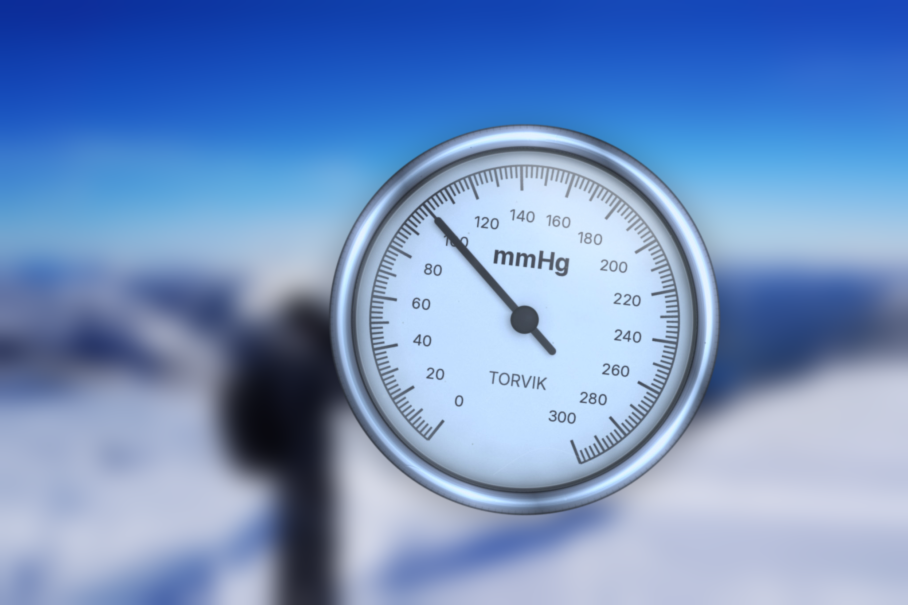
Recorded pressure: 100 (mmHg)
